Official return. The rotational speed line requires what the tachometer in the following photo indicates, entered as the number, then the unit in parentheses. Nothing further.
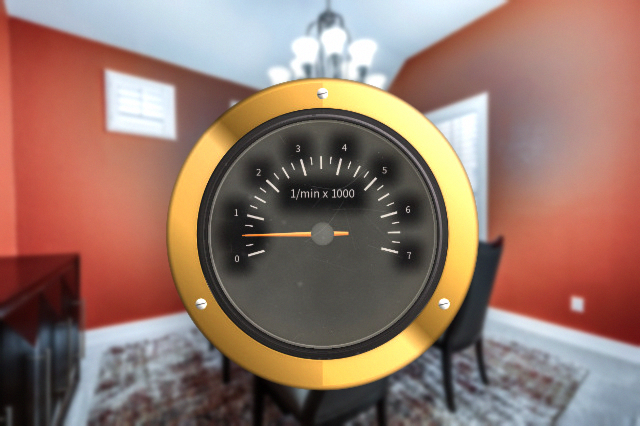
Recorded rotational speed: 500 (rpm)
